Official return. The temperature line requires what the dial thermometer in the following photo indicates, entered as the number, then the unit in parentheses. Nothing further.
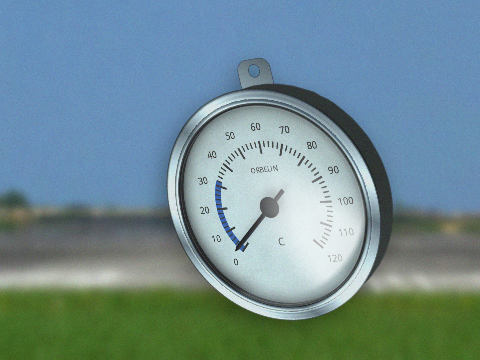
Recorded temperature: 2 (°C)
